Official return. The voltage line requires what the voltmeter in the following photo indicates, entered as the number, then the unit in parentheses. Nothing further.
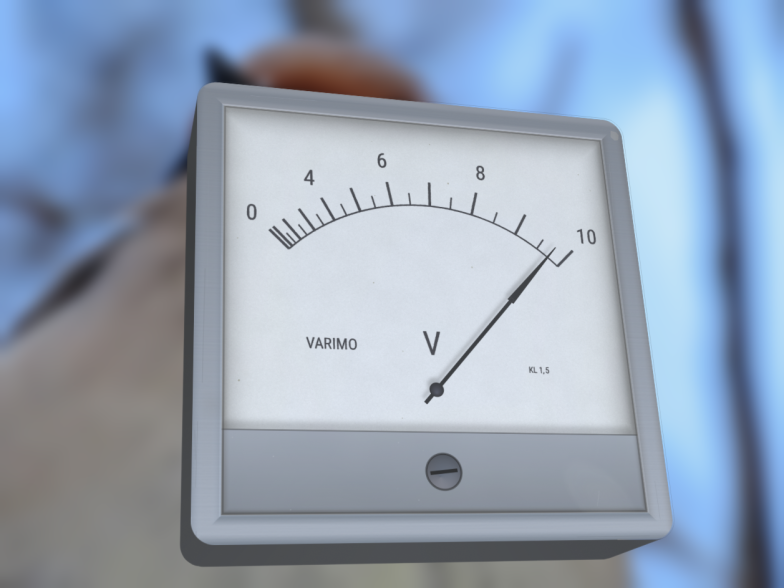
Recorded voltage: 9.75 (V)
